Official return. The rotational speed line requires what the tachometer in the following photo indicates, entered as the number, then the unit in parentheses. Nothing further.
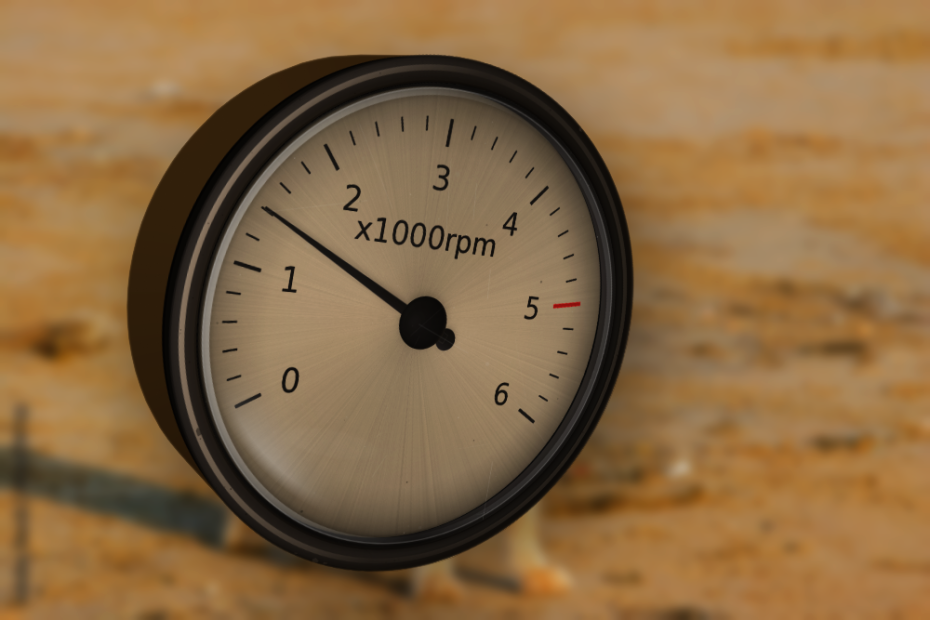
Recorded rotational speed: 1400 (rpm)
